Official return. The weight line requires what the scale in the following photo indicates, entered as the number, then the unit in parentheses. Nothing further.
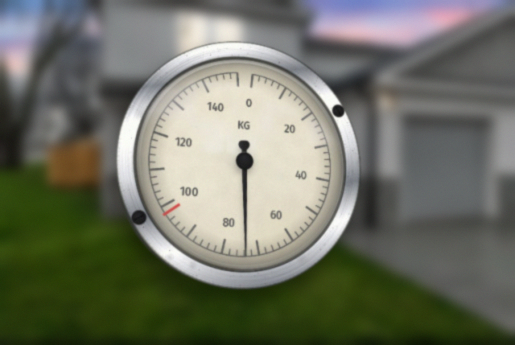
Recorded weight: 74 (kg)
